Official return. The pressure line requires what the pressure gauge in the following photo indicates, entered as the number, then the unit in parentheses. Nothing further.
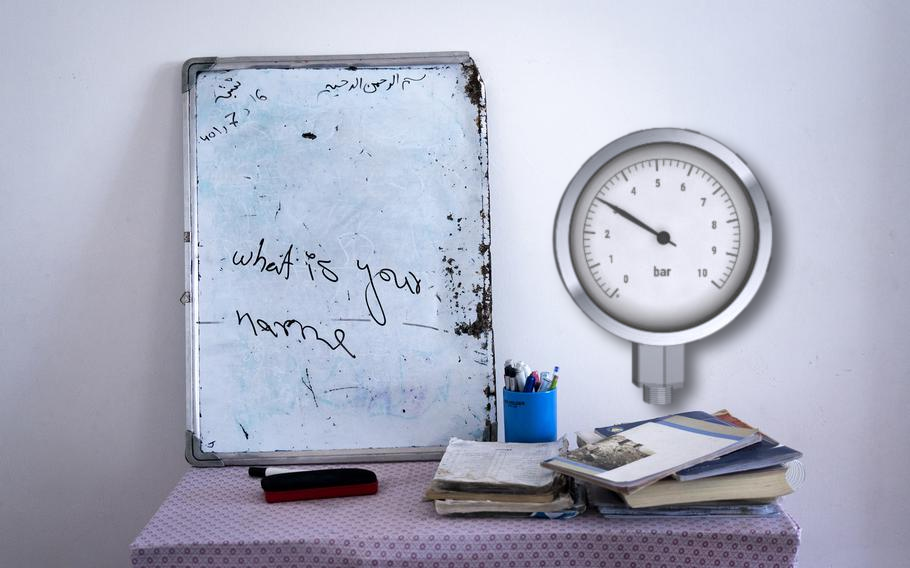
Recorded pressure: 3 (bar)
